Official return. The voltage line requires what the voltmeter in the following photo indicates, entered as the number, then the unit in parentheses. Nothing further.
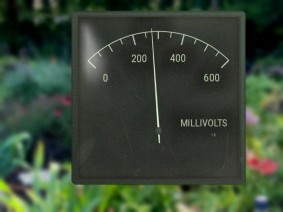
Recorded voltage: 275 (mV)
